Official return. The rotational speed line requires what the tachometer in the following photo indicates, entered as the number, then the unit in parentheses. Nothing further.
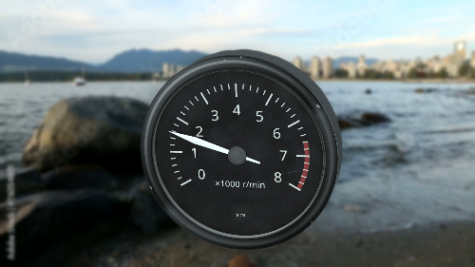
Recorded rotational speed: 1600 (rpm)
